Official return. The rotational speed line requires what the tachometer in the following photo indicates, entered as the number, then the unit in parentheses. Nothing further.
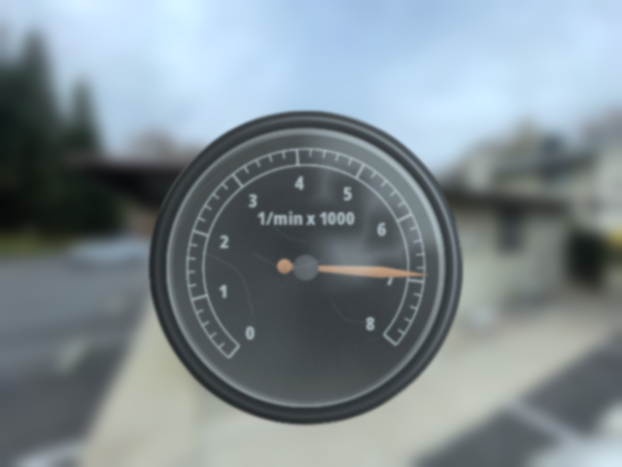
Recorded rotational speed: 6900 (rpm)
